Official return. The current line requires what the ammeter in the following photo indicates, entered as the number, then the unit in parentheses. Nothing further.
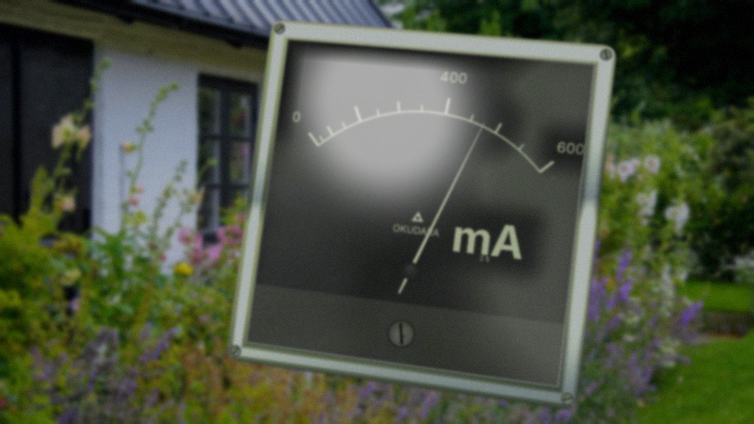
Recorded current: 475 (mA)
